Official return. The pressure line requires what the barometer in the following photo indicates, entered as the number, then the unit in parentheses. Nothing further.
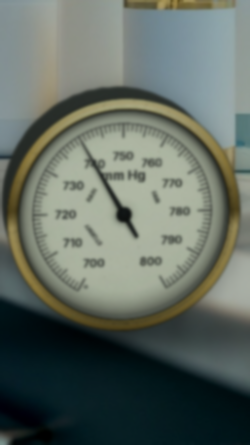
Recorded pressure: 740 (mmHg)
